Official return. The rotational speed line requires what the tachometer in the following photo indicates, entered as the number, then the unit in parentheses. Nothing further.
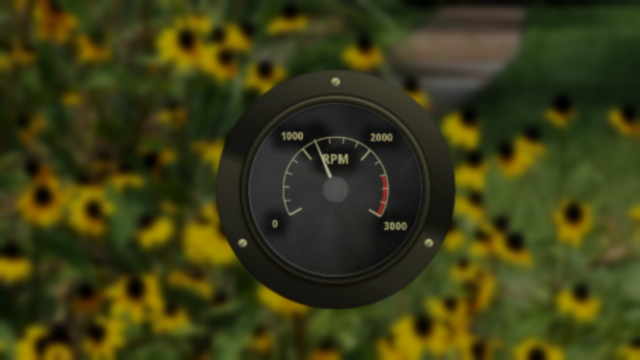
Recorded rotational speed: 1200 (rpm)
